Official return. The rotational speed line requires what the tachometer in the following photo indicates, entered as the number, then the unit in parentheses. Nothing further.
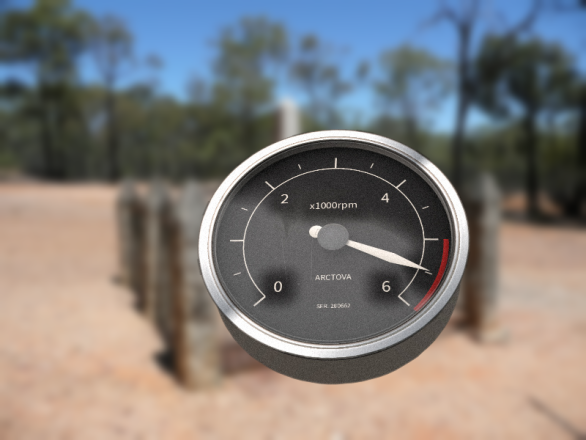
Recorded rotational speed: 5500 (rpm)
